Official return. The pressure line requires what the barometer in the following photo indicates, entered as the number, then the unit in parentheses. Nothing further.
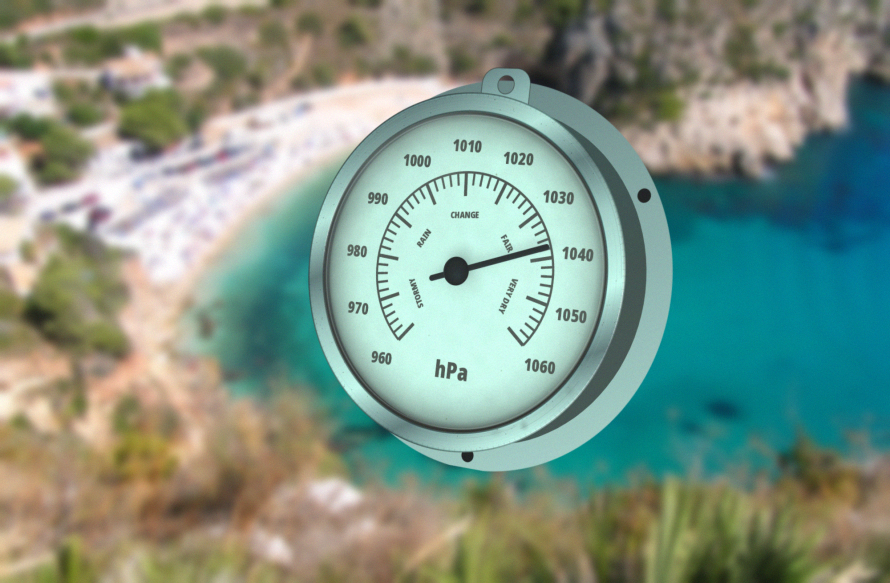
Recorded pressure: 1038 (hPa)
